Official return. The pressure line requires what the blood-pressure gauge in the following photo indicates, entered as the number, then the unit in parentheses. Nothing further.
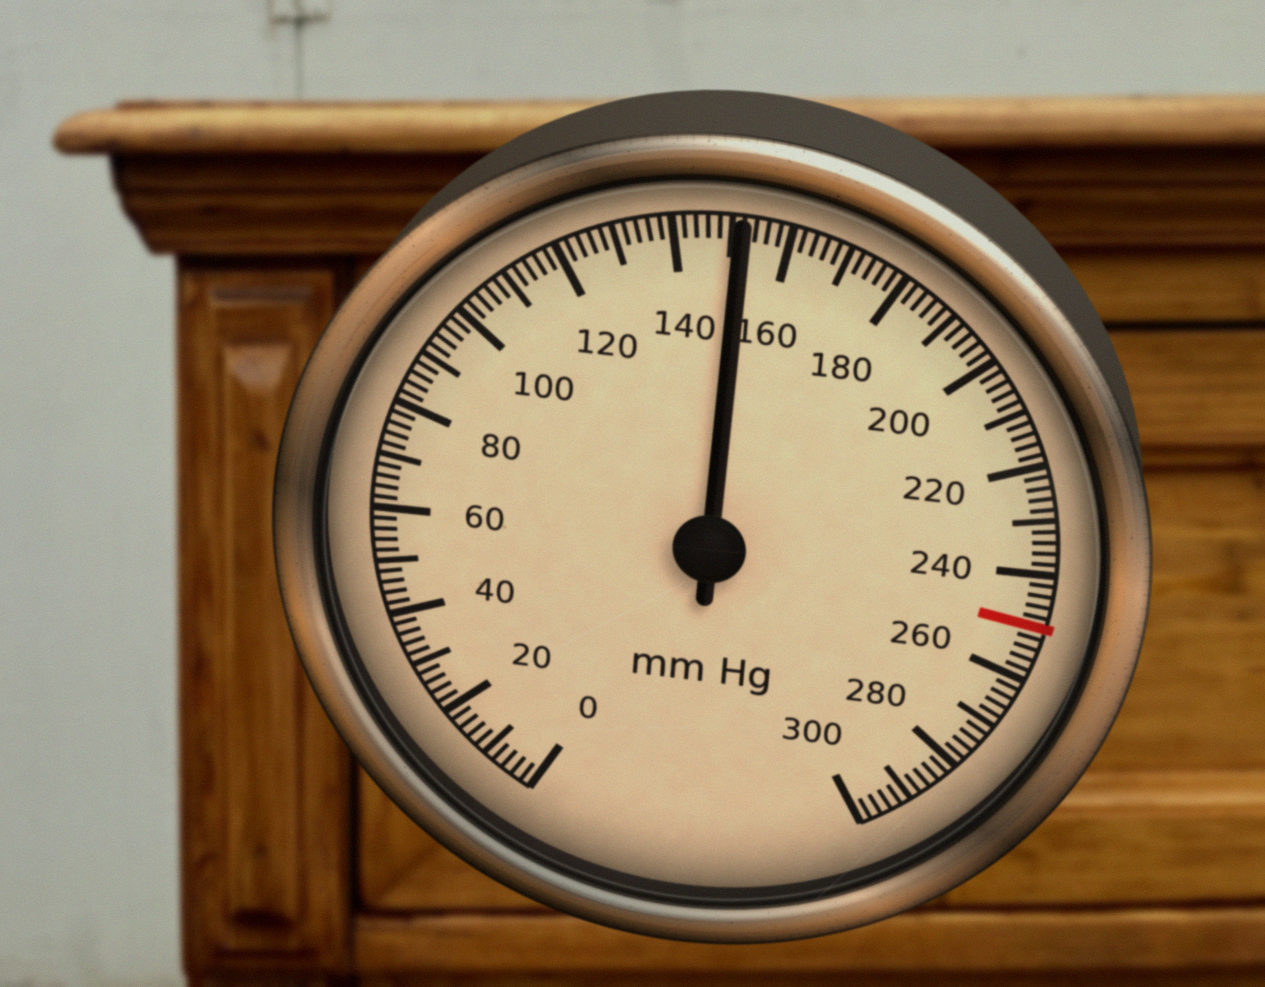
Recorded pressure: 152 (mmHg)
